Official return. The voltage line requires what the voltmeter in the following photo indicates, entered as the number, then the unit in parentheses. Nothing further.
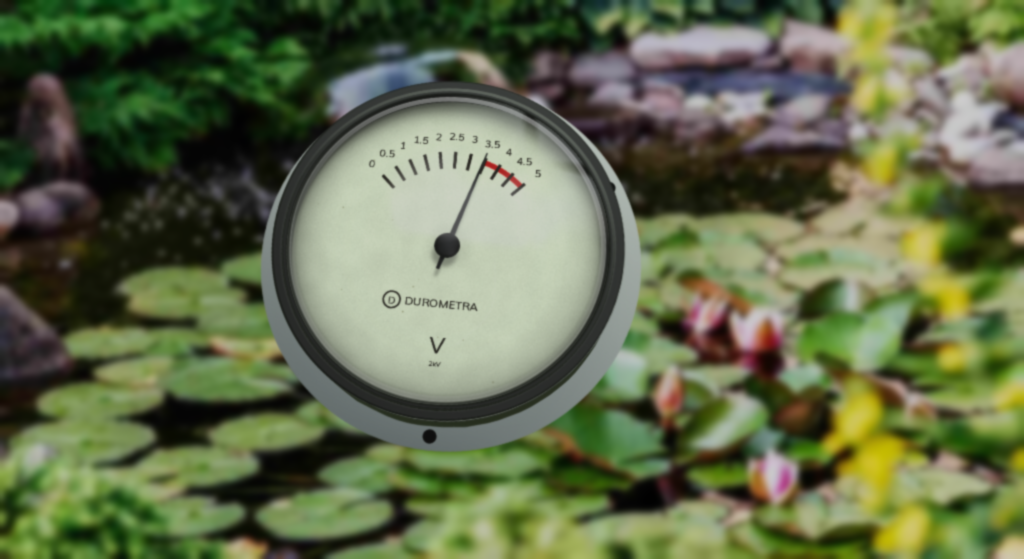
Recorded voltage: 3.5 (V)
